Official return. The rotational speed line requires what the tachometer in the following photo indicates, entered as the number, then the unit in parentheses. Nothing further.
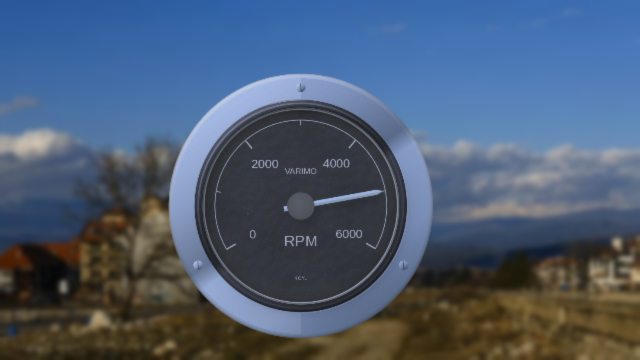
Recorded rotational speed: 5000 (rpm)
